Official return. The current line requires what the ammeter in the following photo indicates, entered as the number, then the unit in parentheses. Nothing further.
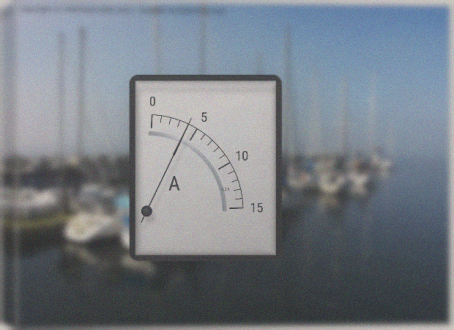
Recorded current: 4 (A)
